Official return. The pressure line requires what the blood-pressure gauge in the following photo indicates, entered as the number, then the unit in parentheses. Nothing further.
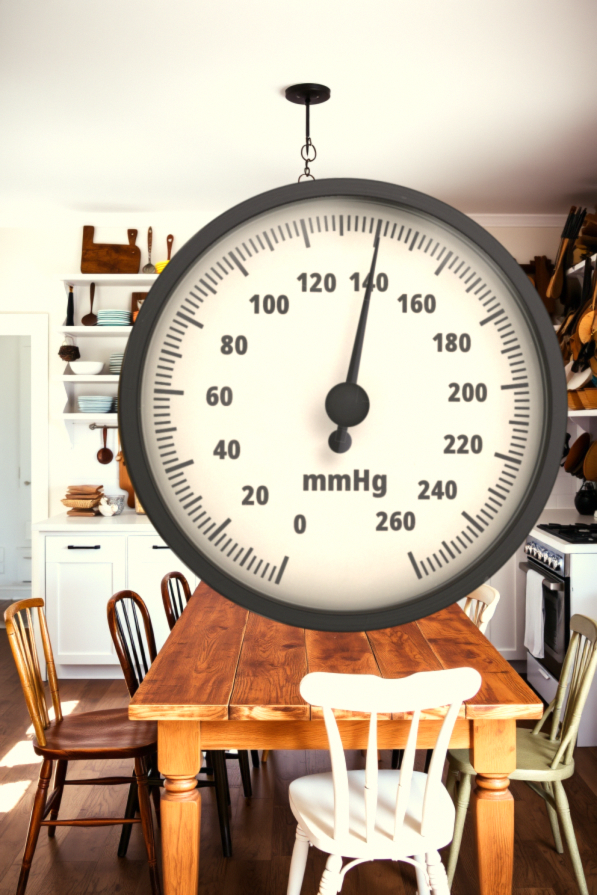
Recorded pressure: 140 (mmHg)
